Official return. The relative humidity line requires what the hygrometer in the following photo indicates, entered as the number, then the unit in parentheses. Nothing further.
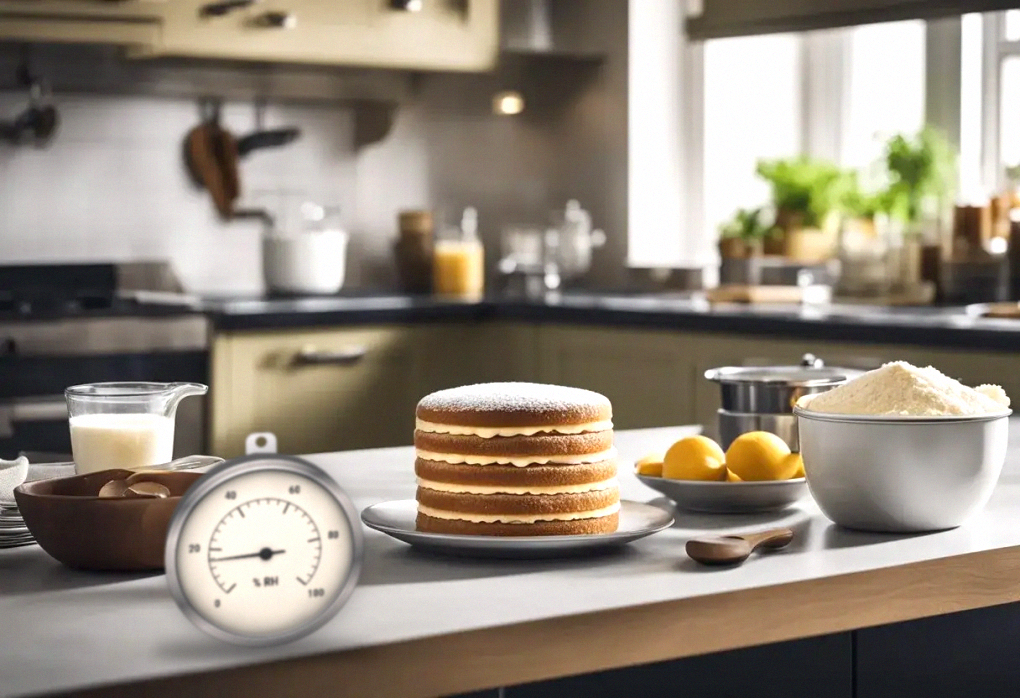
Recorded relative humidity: 16 (%)
